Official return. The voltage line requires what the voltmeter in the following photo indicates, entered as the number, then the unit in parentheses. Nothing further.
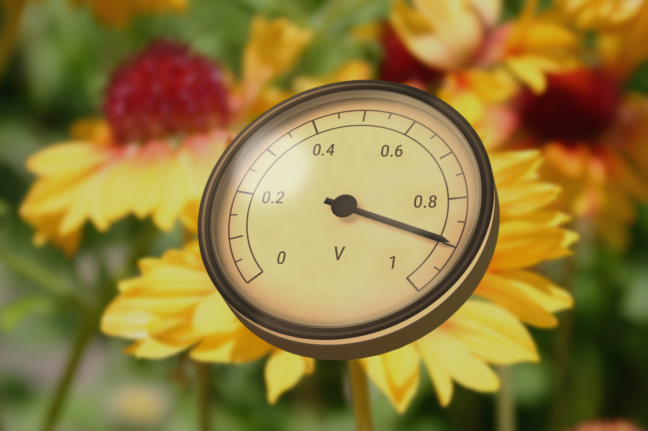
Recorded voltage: 0.9 (V)
